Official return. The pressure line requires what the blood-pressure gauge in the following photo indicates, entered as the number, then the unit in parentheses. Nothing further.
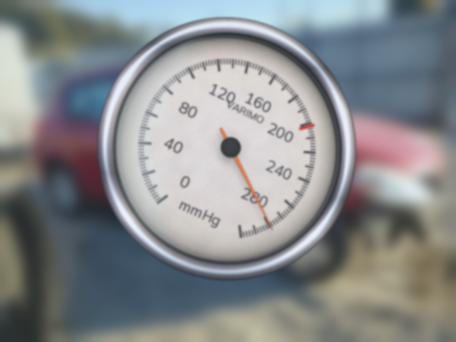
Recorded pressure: 280 (mmHg)
